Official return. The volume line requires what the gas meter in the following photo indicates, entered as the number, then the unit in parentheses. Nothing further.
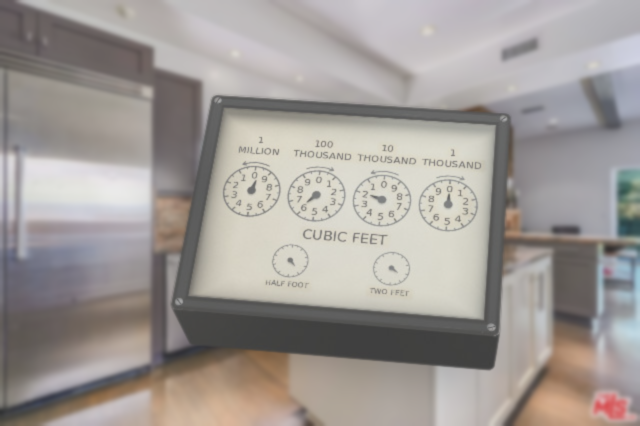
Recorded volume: 962000 (ft³)
